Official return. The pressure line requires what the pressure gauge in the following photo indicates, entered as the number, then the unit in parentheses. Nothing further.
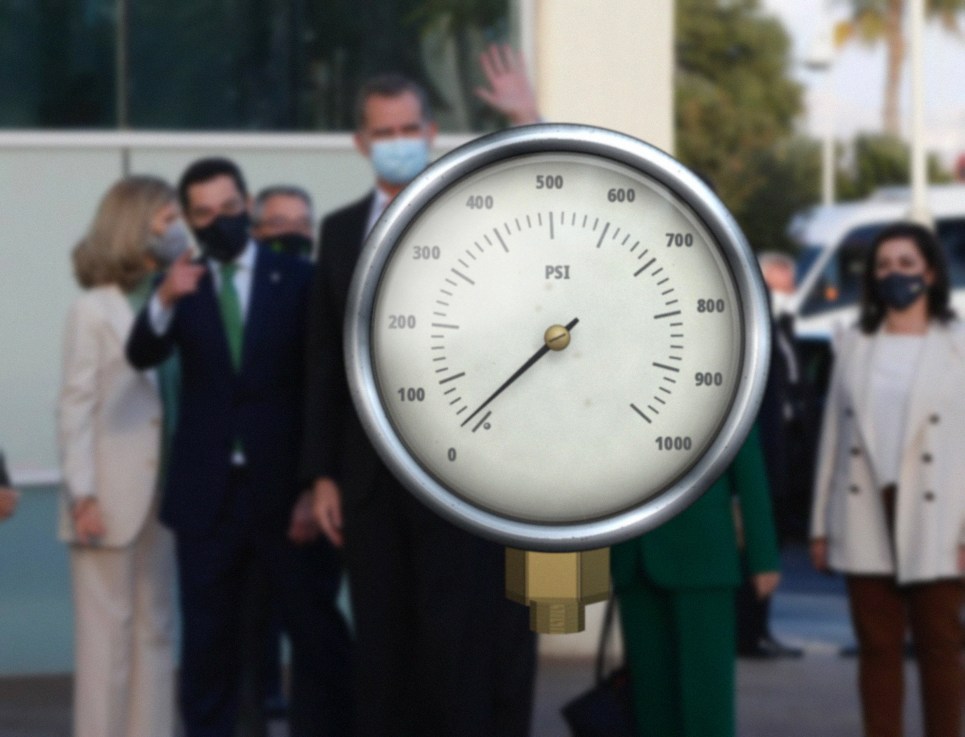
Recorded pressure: 20 (psi)
